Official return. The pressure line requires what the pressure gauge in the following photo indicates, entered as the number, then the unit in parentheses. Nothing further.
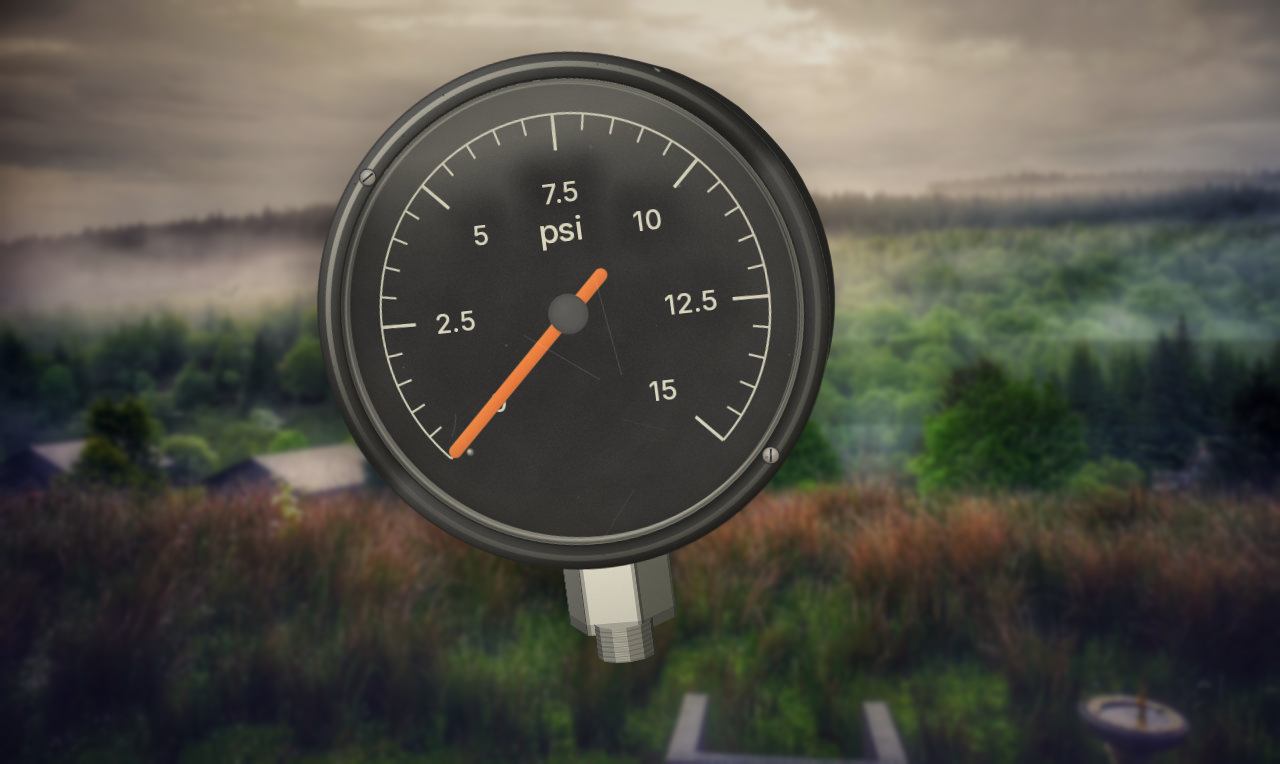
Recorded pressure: 0 (psi)
